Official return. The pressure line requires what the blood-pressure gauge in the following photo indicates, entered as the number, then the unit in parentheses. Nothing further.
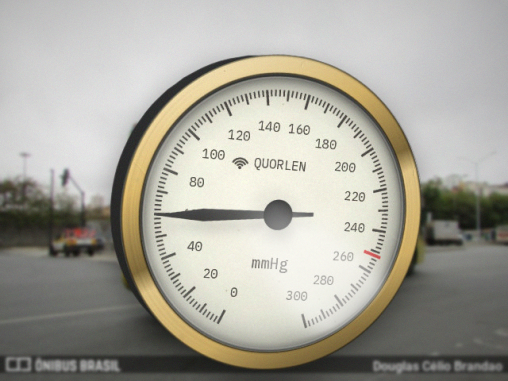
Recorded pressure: 60 (mmHg)
